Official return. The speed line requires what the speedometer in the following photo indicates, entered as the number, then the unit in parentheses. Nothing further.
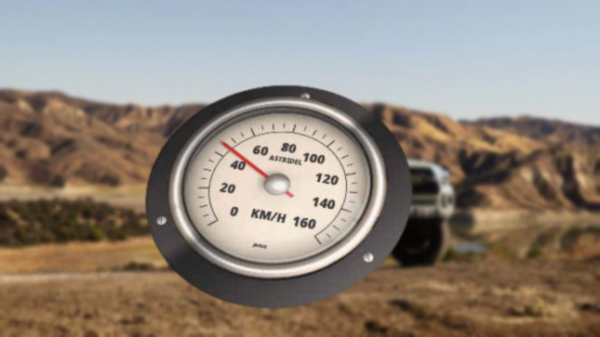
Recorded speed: 45 (km/h)
